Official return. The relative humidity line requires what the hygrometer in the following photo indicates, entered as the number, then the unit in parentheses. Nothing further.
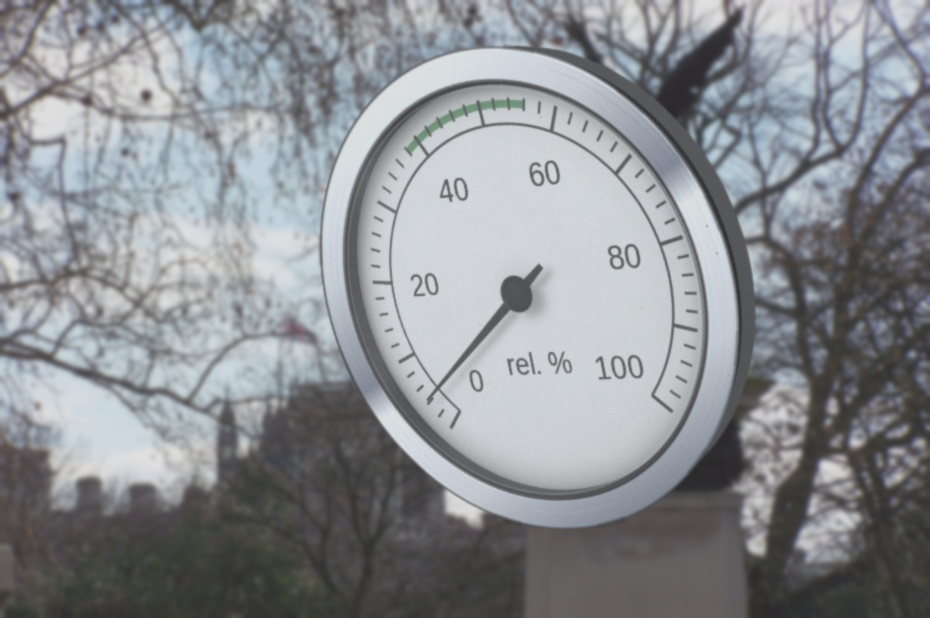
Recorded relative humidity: 4 (%)
